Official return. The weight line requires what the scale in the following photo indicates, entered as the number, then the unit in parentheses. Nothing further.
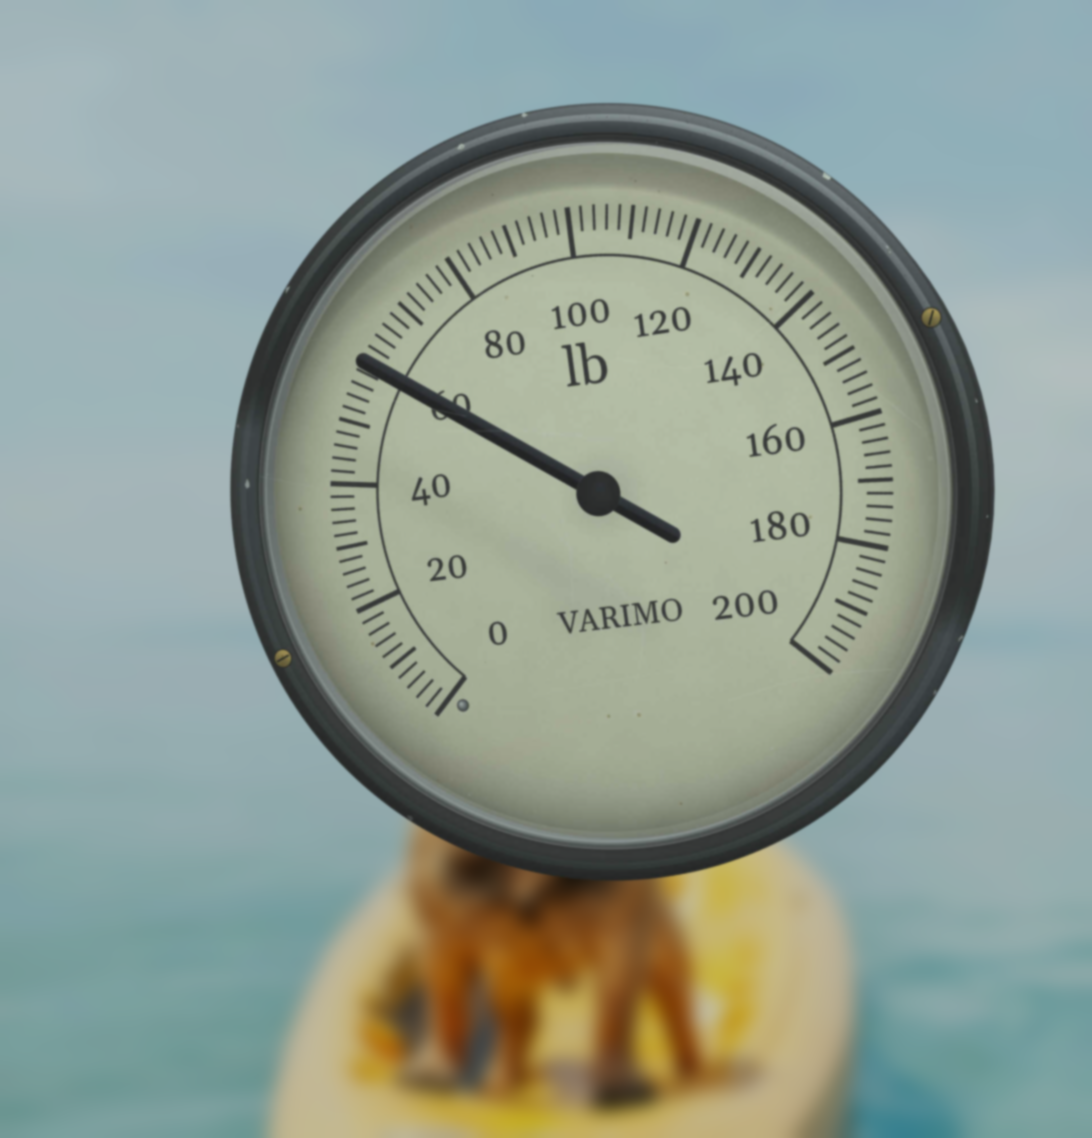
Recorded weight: 60 (lb)
